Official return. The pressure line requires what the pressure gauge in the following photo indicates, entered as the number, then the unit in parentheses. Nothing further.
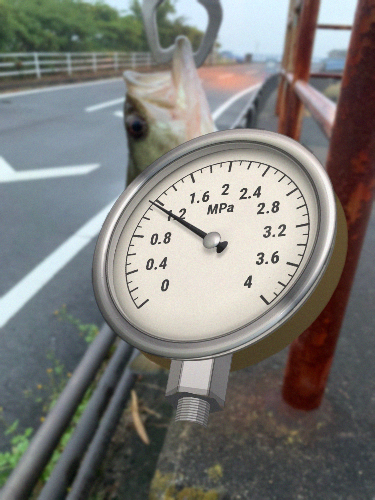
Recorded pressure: 1.15 (MPa)
